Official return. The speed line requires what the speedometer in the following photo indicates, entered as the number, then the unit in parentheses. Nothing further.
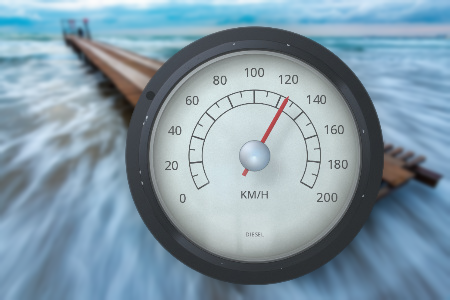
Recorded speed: 125 (km/h)
